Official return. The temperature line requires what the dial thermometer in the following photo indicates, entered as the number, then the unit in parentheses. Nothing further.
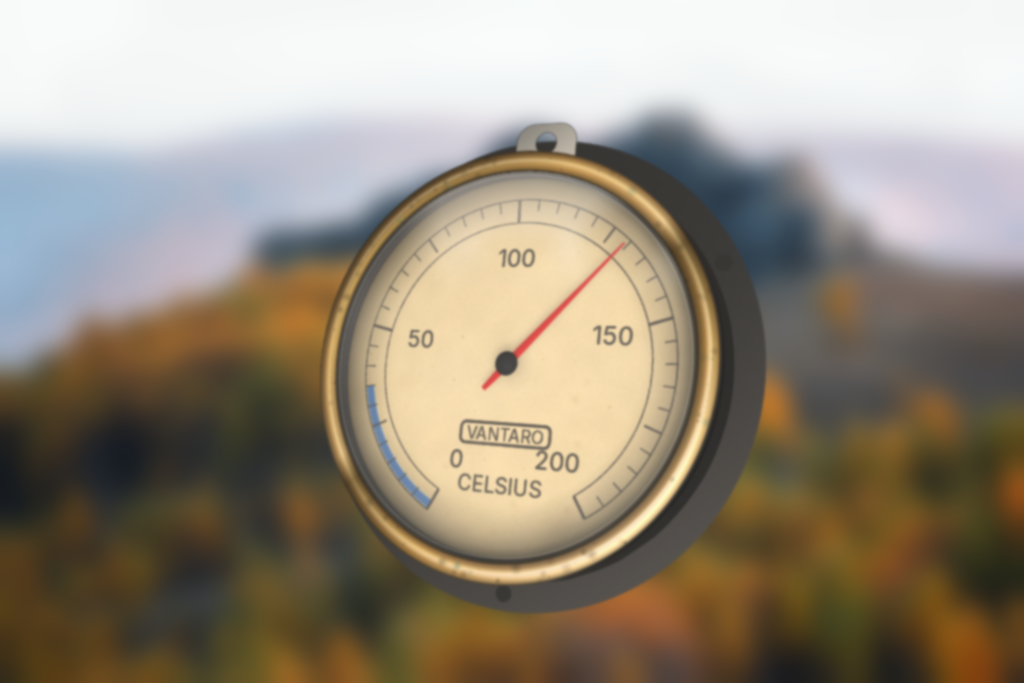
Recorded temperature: 130 (°C)
